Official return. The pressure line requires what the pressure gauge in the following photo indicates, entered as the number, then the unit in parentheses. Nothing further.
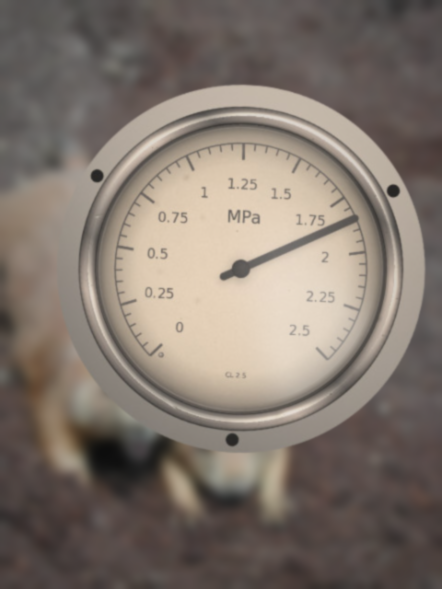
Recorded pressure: 1.85 (MPa)
